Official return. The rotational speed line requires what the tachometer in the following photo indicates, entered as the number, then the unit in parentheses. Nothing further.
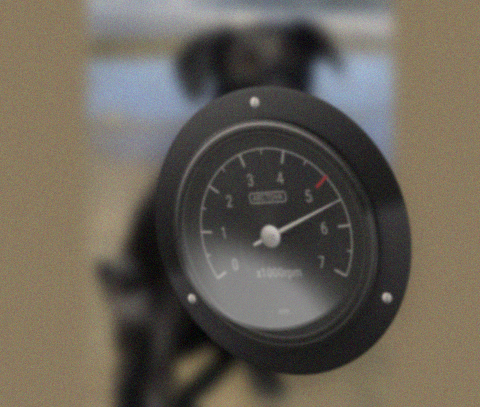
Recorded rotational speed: 5500 (rpm)
